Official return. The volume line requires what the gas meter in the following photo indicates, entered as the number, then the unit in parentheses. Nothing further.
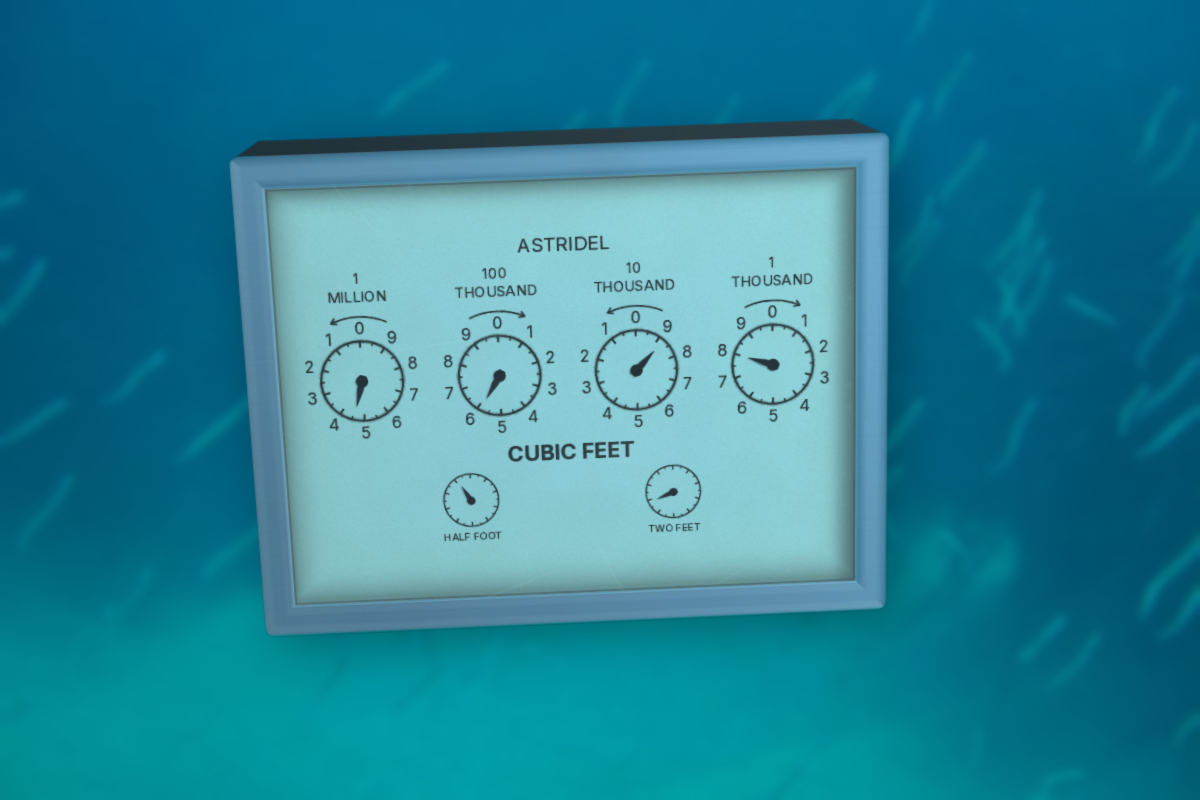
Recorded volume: 458800 (ft³)
